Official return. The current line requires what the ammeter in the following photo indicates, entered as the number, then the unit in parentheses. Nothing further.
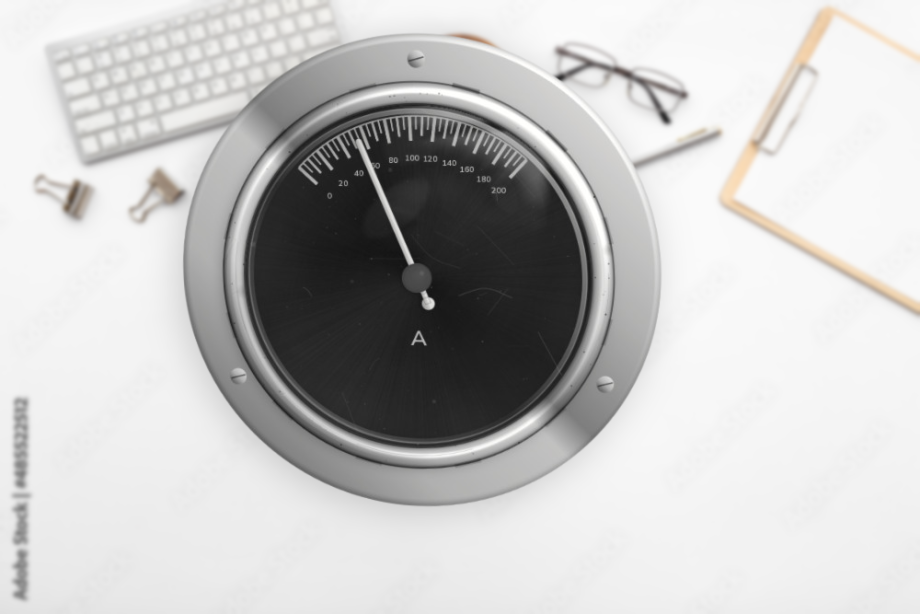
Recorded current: 55 (A)
